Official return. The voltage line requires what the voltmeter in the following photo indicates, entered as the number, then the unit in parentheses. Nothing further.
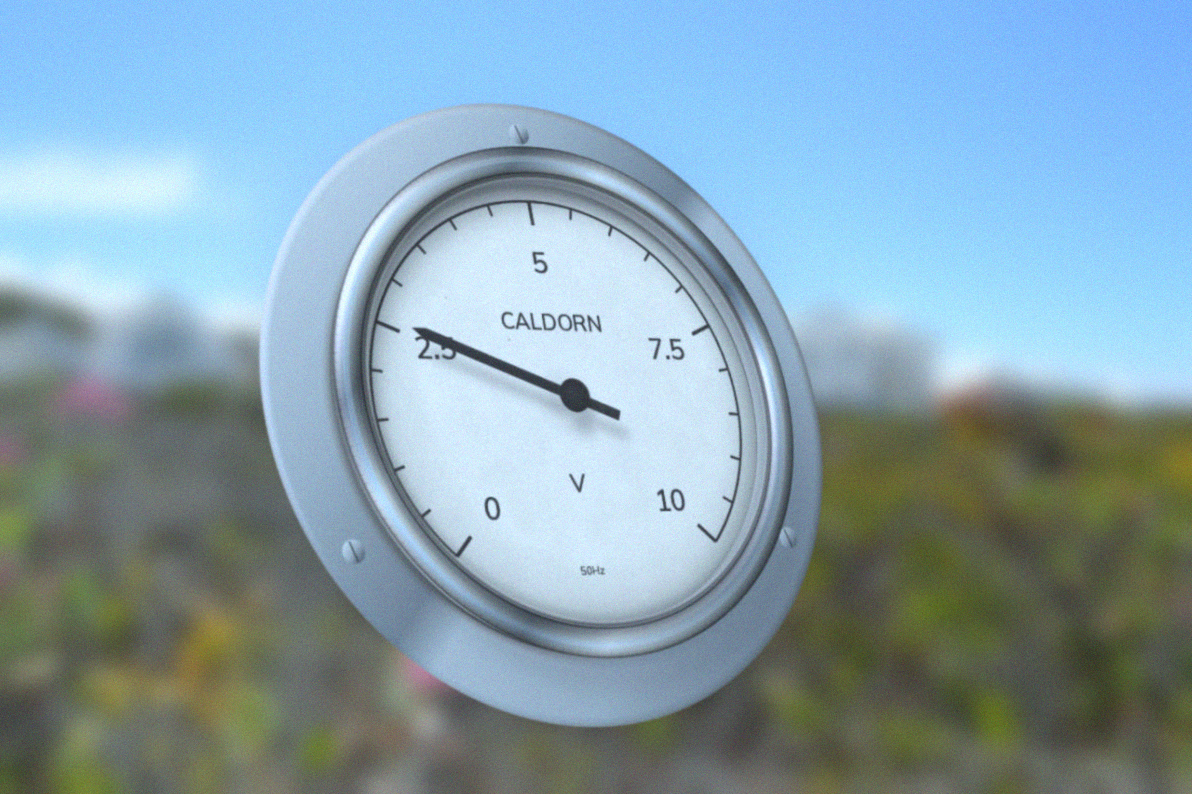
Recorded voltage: 2.5 (V)
